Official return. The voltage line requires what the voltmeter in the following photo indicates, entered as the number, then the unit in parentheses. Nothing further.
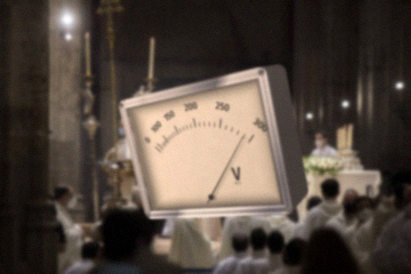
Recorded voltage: 290 (V)
